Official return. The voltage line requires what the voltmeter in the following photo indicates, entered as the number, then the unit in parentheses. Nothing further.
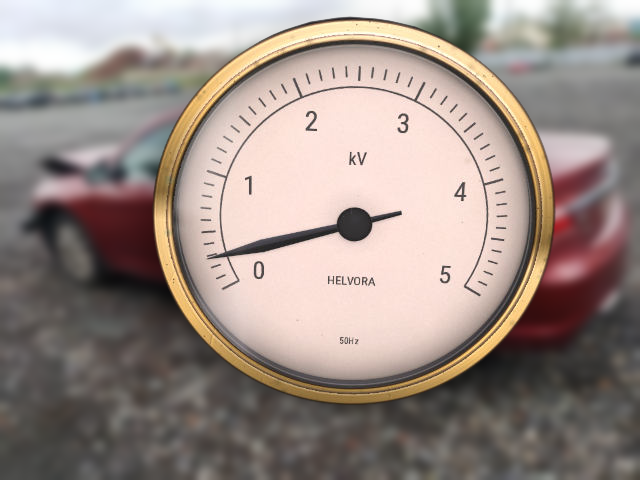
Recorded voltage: 0.3 (kV)
